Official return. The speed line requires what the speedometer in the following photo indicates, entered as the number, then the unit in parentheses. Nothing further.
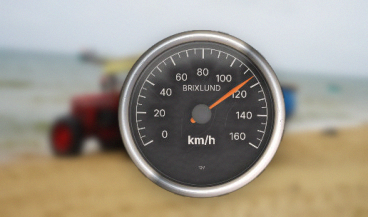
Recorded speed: 115 (km/h)
